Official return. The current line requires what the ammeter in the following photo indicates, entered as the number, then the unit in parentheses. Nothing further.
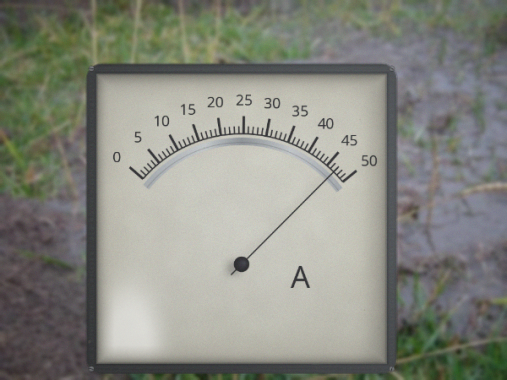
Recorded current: 47 (A)
